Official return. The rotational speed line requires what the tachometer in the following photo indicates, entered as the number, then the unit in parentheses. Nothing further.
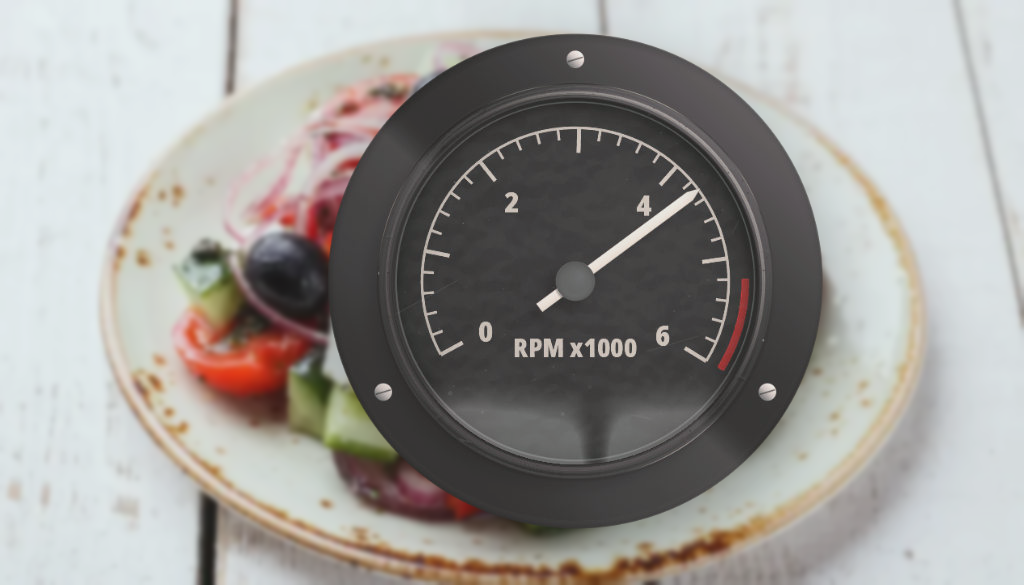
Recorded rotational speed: 4300 (rpm)
